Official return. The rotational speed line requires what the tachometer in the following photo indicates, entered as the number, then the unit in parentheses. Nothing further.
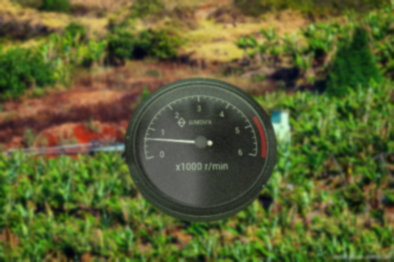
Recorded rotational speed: 600 (rpm)
